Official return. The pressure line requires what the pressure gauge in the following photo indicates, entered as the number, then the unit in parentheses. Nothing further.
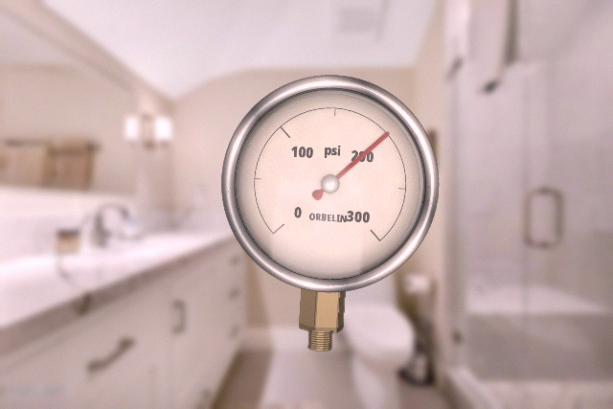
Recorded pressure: 200 (psi)
